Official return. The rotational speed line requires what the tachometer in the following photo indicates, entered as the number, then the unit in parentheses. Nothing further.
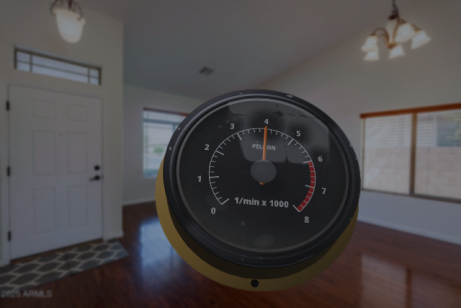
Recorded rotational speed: 4000 (rpm)
